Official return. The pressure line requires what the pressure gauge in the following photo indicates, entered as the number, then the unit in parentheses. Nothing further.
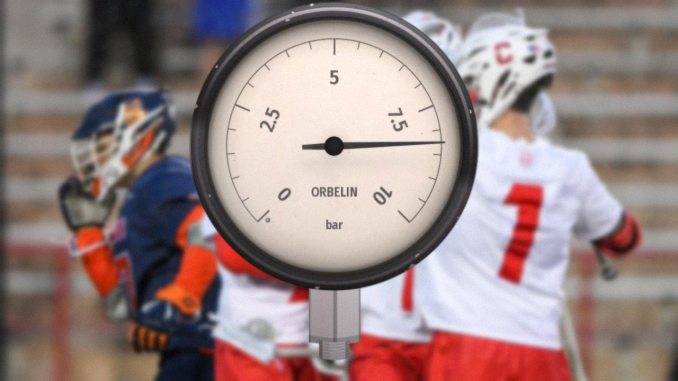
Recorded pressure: 8.25 (bar)
